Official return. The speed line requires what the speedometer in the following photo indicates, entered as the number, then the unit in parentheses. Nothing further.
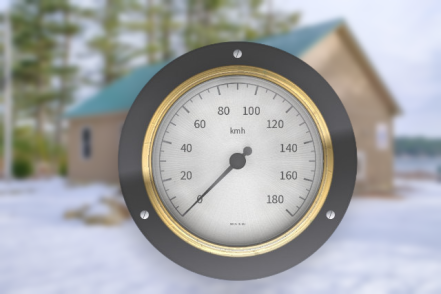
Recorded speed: 0 (km/h)
